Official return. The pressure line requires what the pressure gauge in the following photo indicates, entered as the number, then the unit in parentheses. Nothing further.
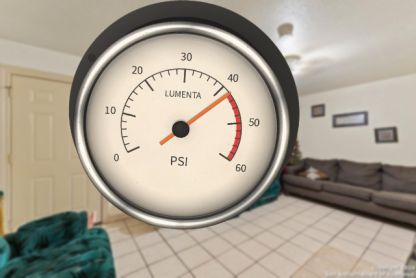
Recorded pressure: 42 (psi)
